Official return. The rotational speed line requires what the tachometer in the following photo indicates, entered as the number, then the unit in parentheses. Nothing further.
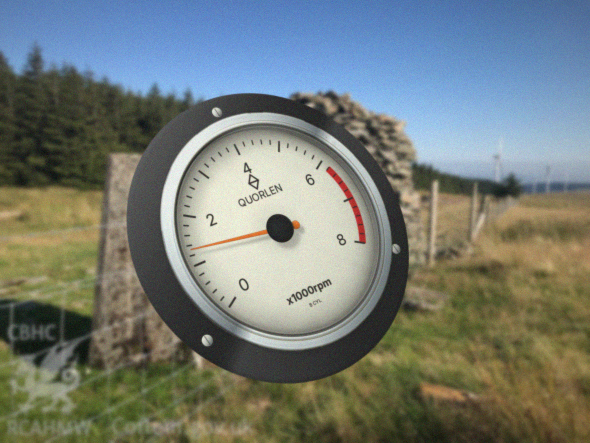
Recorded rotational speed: 1300 (rpm)
